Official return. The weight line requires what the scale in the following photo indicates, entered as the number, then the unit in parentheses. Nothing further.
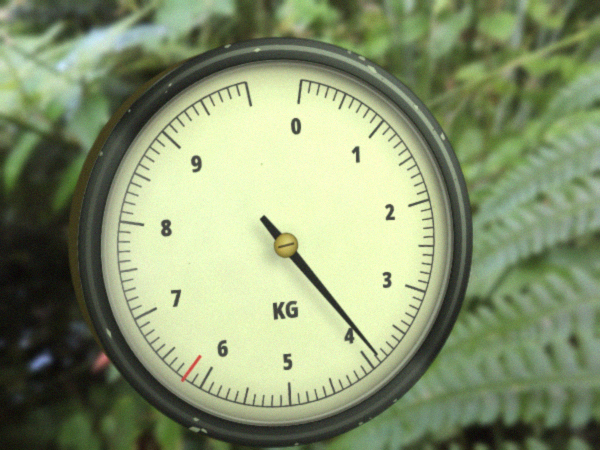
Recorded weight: 3.9 (kg)
